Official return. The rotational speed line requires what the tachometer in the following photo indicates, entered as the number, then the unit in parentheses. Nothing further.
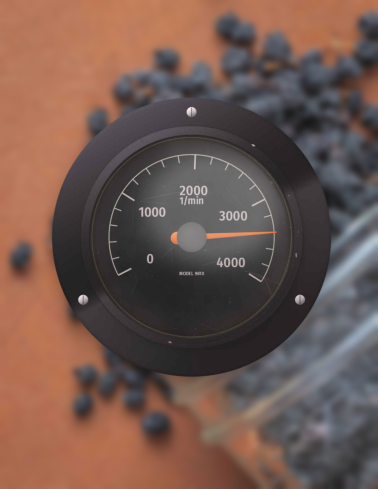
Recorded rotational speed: 3400 (rpm)
